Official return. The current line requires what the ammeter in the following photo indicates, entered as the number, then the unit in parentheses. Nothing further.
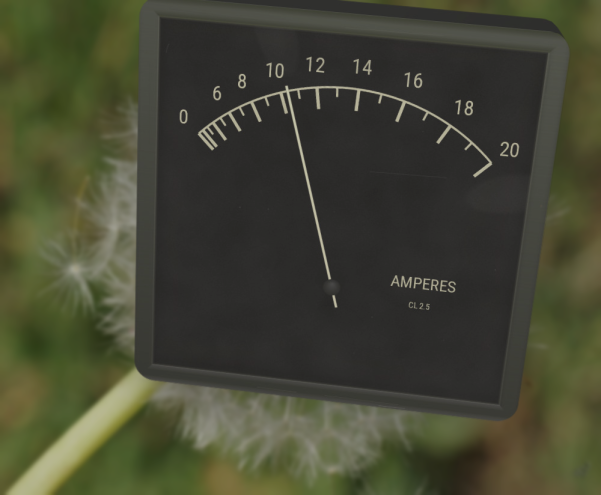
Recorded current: 10.5 (A)
